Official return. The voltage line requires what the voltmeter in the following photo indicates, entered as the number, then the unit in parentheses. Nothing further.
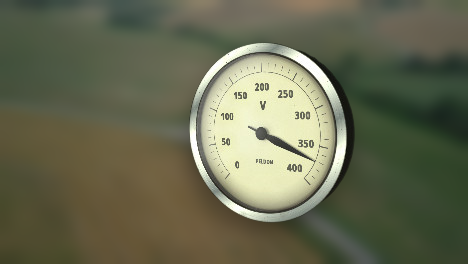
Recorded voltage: 370 (V)
